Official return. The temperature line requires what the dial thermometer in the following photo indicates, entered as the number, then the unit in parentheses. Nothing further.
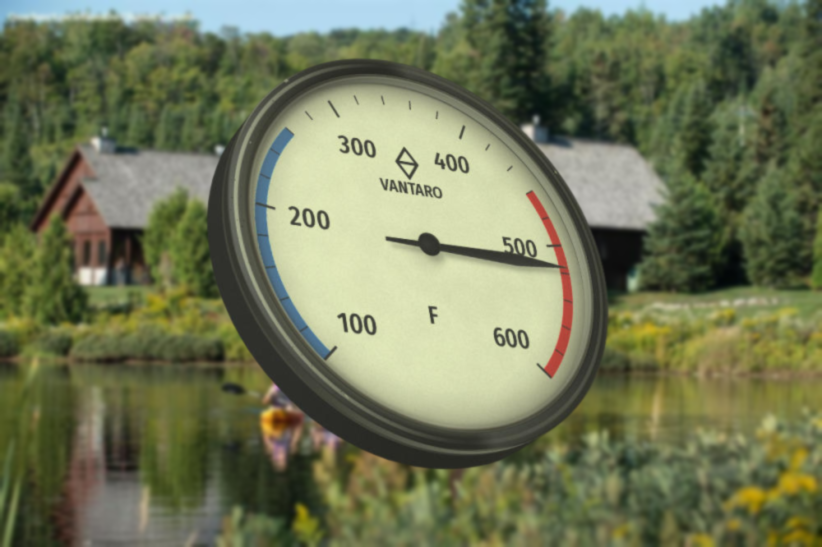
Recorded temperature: 520 (°F)
